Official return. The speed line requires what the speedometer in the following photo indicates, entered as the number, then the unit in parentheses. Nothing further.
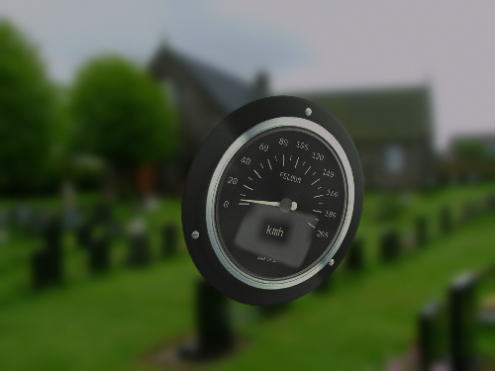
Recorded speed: 5 (km/h)
